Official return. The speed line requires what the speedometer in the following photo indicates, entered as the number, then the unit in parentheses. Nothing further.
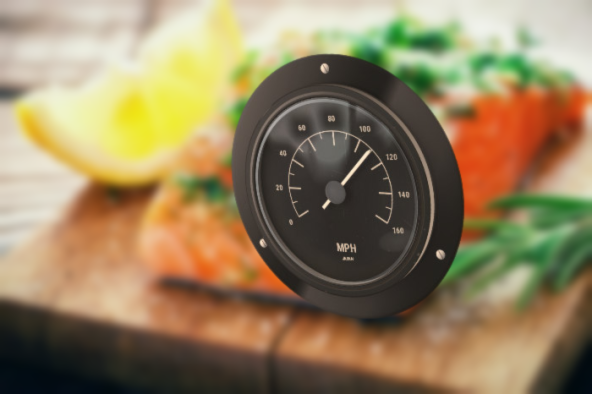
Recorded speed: 110 (mph)
